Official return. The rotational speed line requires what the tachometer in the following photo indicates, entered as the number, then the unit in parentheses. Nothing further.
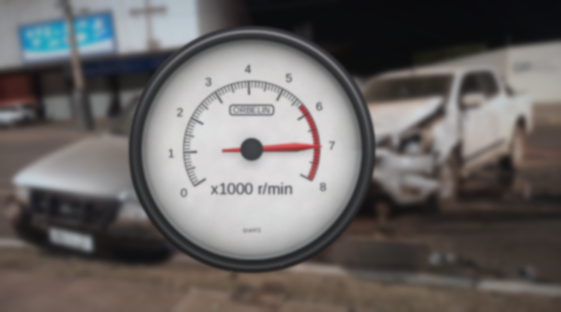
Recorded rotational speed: 7000 (rpm)
